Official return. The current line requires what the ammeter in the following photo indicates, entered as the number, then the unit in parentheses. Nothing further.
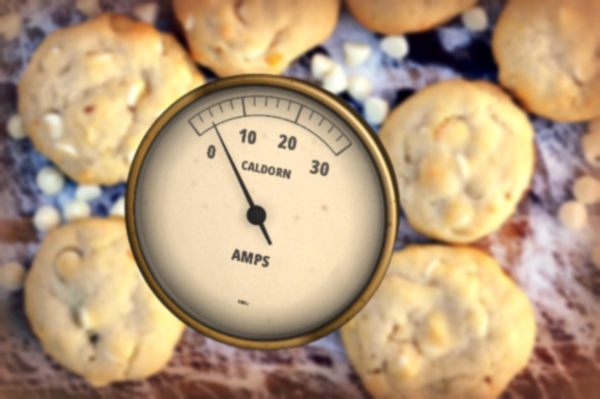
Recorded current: 4 (A)
